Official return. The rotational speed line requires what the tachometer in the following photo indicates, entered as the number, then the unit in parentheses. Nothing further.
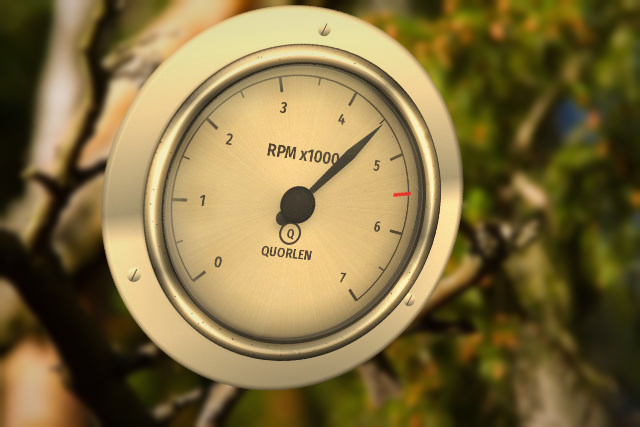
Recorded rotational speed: 4500 (rpm)
